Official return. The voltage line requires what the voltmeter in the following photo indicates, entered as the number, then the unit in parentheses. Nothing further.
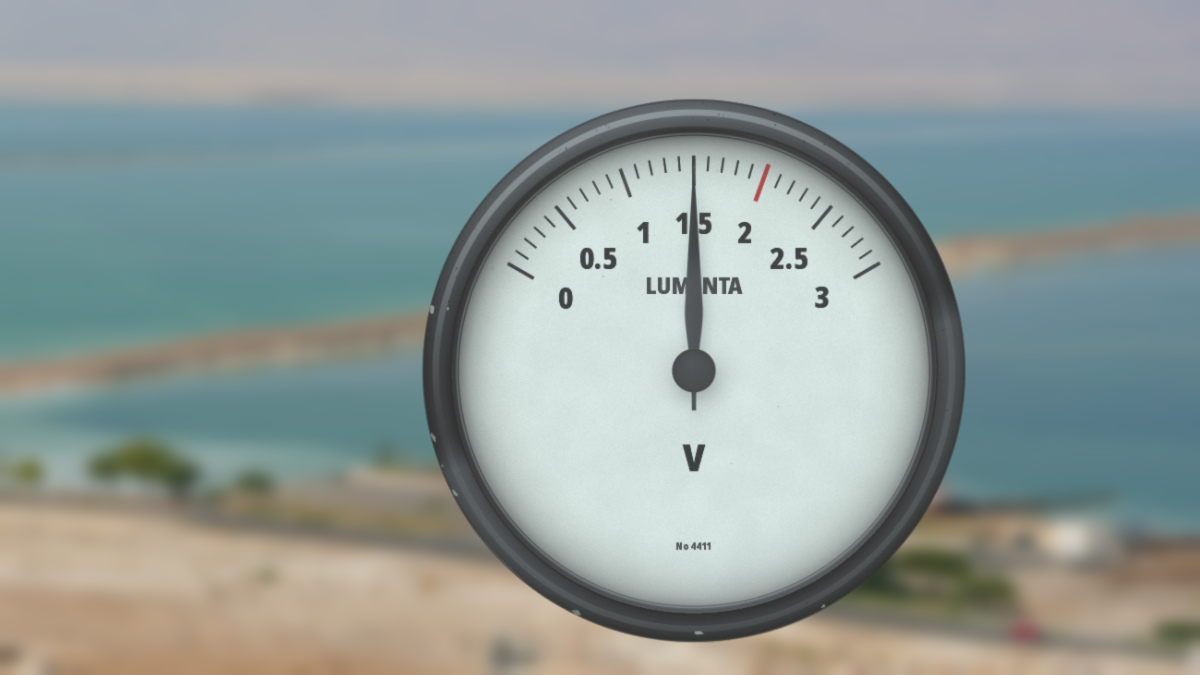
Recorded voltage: 1.5 (V)
